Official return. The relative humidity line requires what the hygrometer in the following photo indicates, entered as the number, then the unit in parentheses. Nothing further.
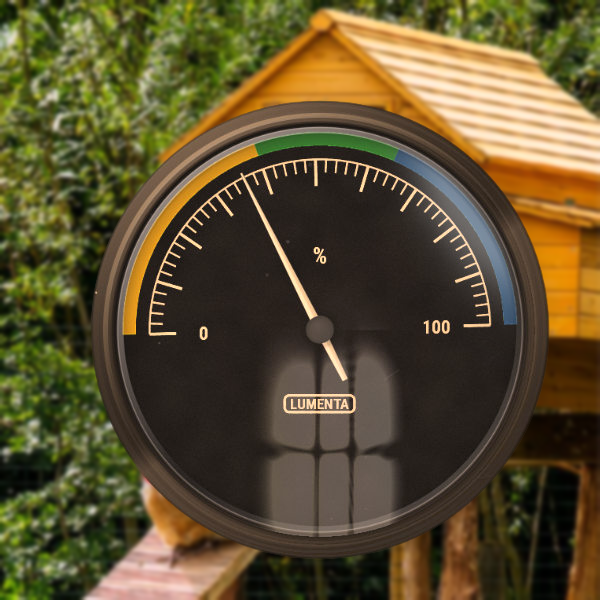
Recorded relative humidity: 36 (%)
